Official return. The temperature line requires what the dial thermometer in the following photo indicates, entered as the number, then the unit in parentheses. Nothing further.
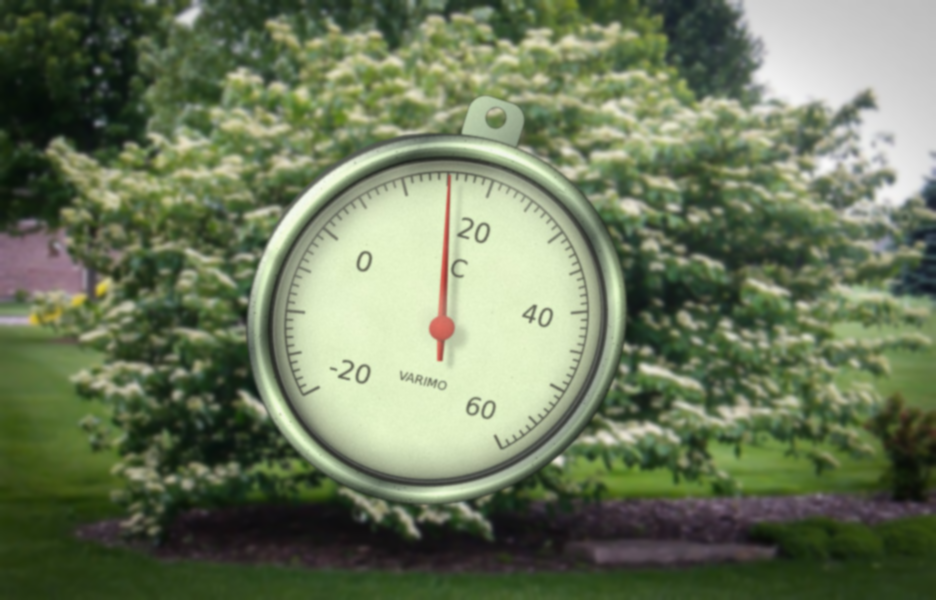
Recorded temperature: 15 (°C)
